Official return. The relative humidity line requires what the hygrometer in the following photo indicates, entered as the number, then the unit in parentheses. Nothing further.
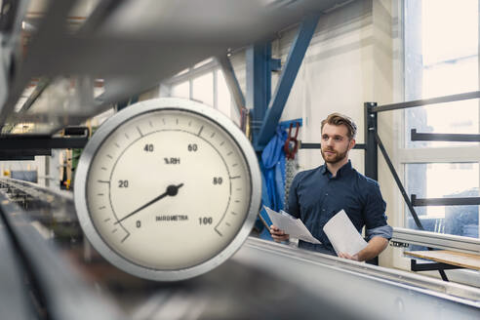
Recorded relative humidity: 6 (%)
